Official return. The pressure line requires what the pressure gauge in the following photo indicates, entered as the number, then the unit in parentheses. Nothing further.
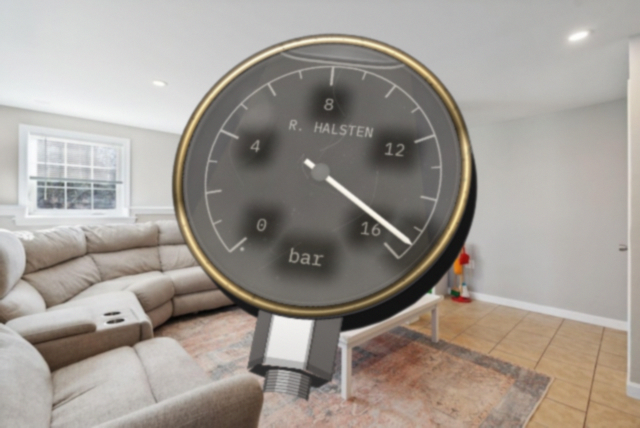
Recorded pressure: 15.5 (bar)
